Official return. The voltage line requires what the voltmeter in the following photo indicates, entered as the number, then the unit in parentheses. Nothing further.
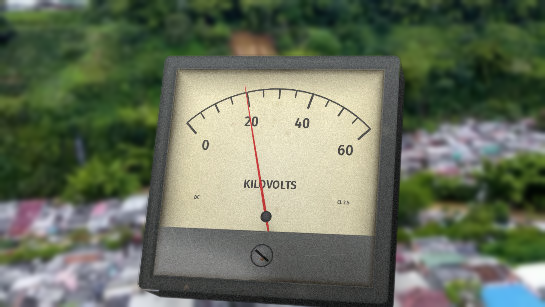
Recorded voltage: 20 (kV)
